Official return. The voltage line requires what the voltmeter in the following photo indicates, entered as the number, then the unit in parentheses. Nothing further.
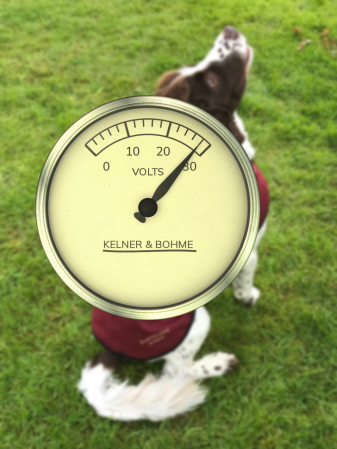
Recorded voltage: 28 (V)
